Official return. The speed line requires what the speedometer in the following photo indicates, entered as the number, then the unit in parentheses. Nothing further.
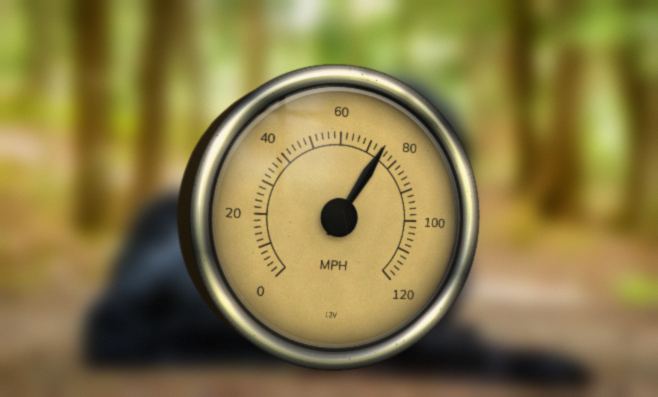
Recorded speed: 74 (mph)
